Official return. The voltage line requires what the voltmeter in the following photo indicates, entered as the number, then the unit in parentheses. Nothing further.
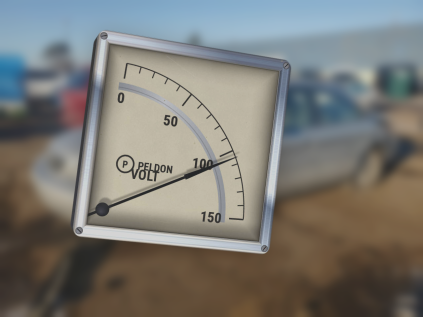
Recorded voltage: 105 (V)
